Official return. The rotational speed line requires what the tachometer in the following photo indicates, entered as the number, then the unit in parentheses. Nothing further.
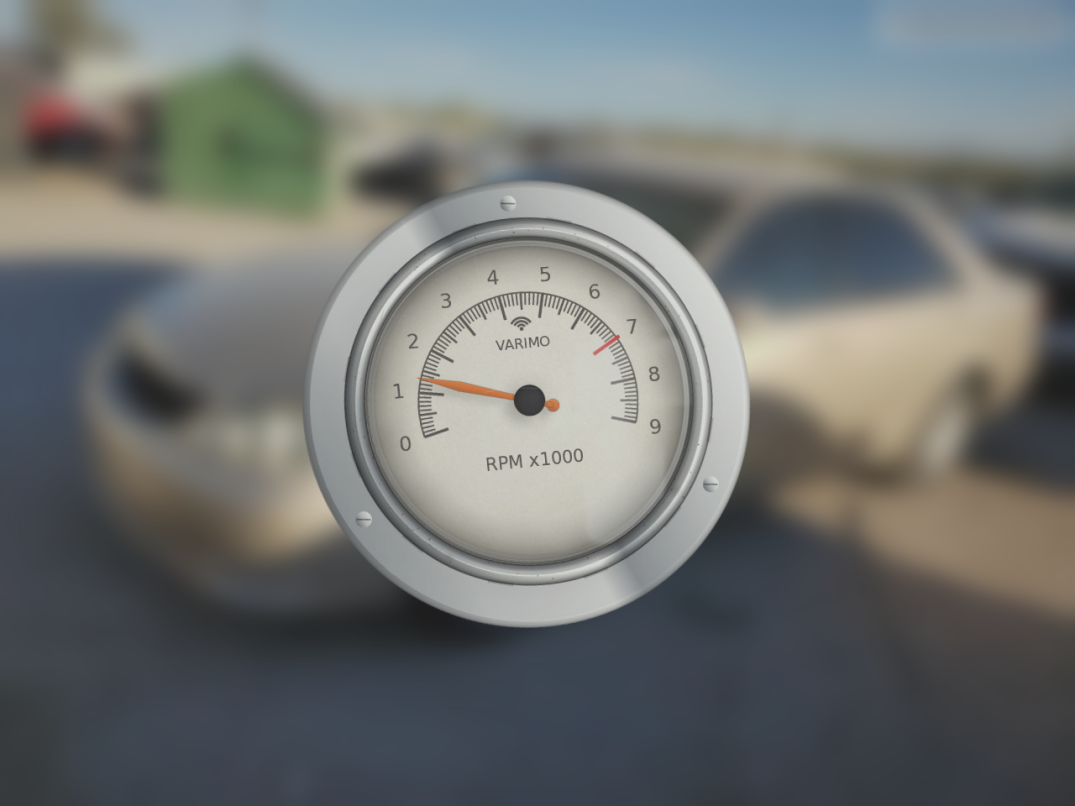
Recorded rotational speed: 1300 (rpm)
